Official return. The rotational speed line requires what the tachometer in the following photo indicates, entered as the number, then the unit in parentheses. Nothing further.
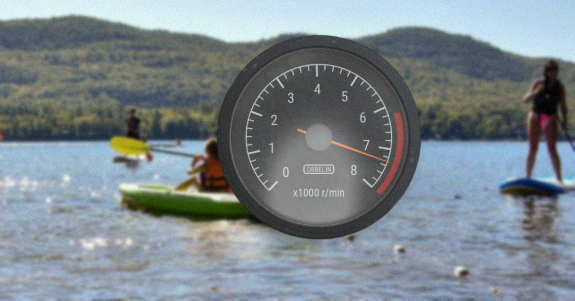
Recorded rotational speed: 7300 (rpm)
